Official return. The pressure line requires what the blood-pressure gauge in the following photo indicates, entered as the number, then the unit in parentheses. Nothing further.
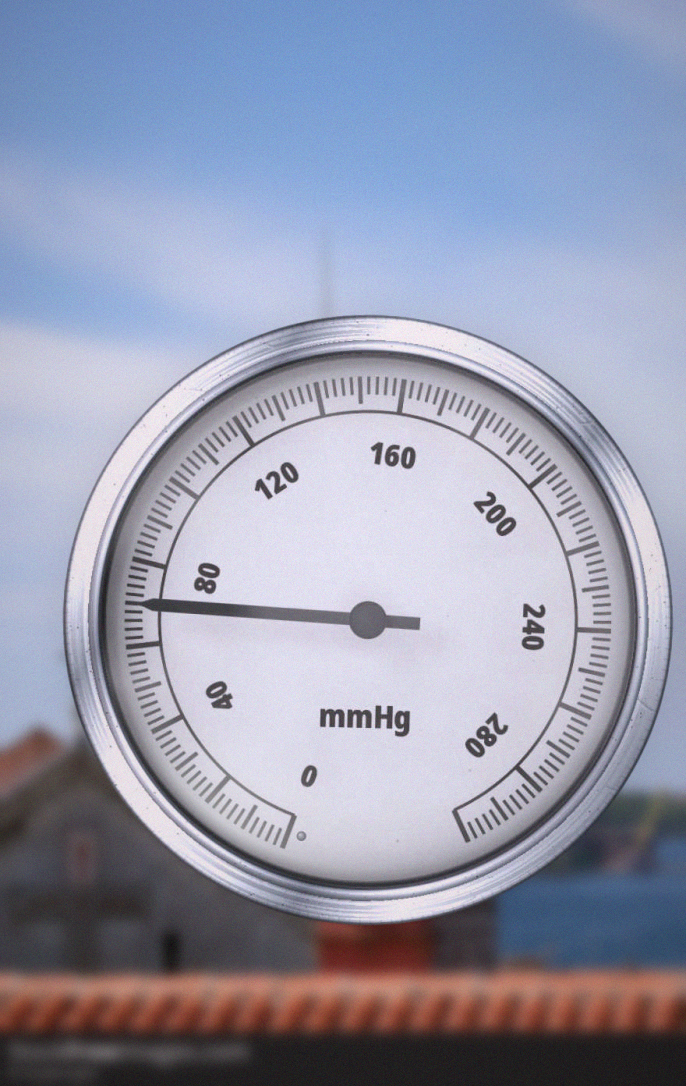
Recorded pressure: 70 (mmHg)
